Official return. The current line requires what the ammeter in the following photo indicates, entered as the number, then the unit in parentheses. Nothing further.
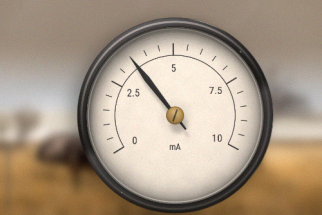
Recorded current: 3.5 (mA)
